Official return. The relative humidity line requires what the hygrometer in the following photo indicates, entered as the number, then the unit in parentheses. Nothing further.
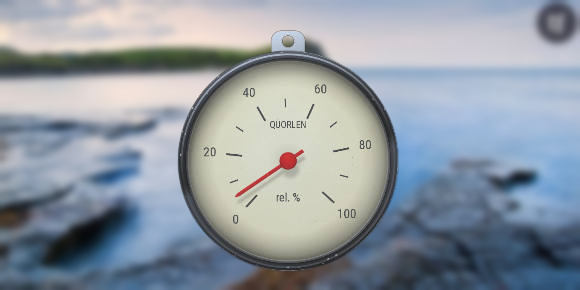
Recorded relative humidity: 5 (%)
